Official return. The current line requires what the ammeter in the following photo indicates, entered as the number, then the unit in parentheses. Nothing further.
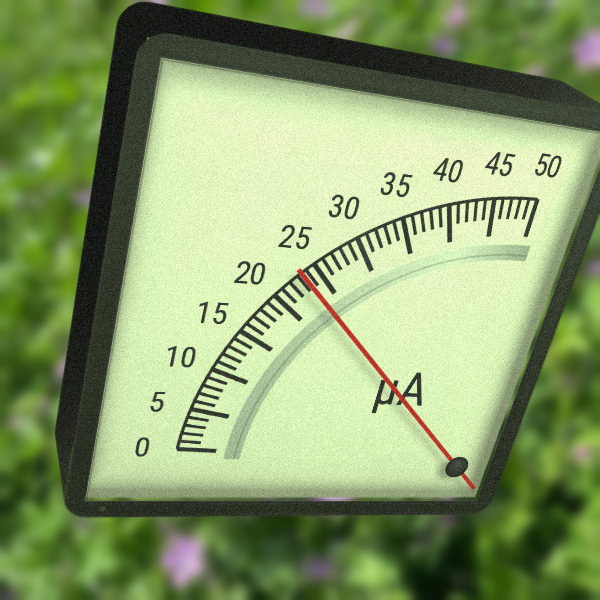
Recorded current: 23.5 (µA)
